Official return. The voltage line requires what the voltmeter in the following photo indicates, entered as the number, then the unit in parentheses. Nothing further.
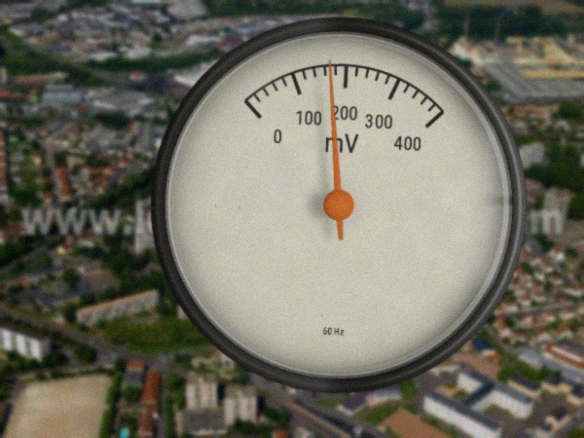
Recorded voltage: 170 (mV)
